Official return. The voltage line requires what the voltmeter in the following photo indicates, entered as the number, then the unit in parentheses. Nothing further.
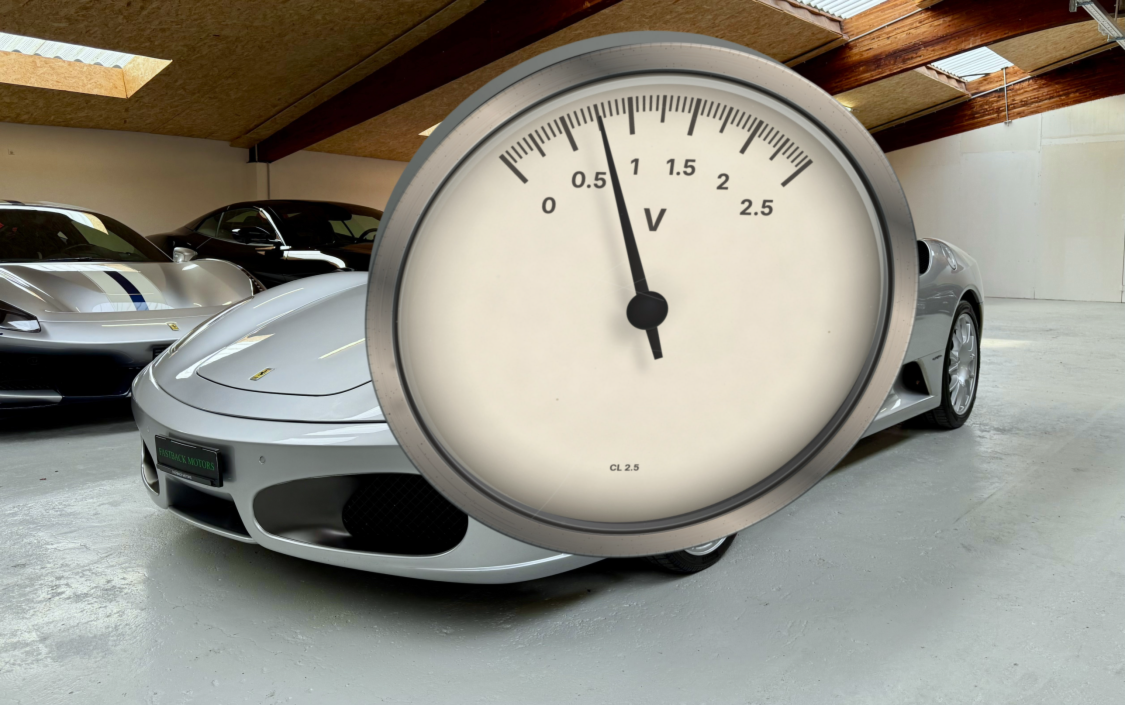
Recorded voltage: 0.75 (V)
